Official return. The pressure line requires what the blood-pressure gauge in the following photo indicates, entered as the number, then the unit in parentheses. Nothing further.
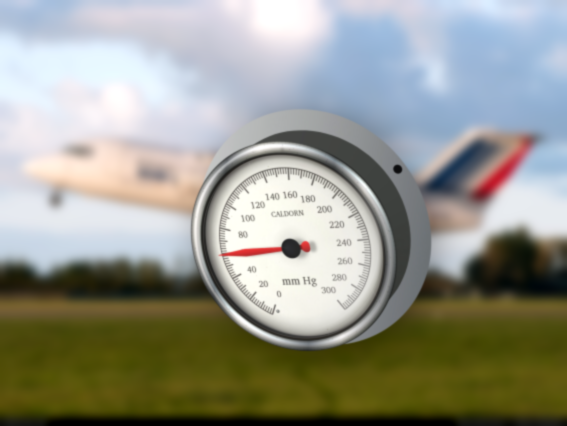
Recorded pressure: 60 (mmHg)
